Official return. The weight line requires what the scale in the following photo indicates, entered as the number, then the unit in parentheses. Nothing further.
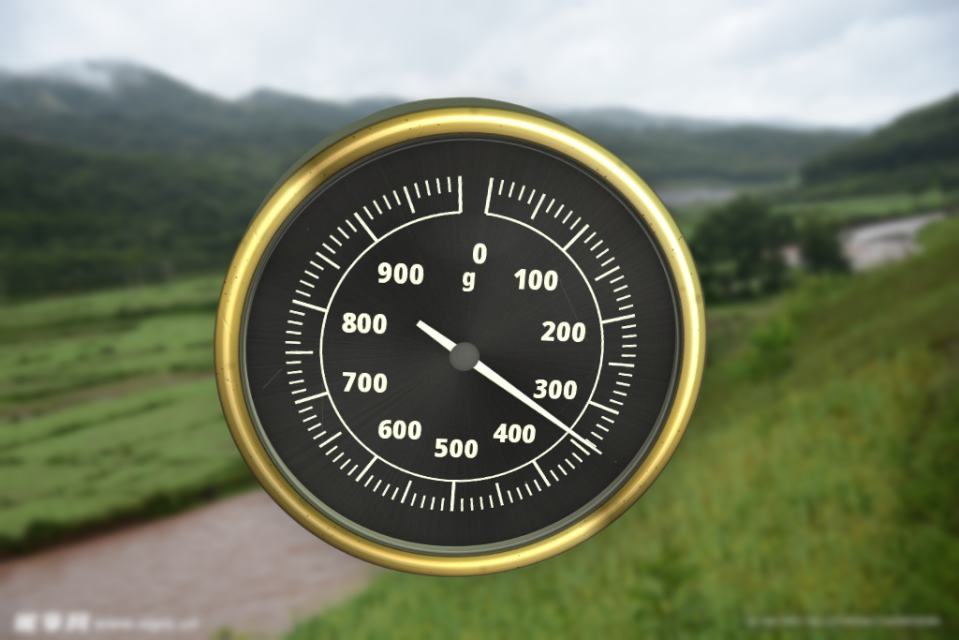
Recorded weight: 340 (g)
